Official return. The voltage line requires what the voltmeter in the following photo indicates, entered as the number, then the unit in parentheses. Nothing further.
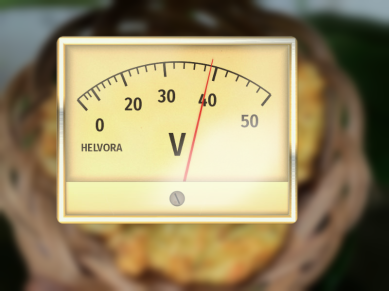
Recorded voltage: 39 (V)
